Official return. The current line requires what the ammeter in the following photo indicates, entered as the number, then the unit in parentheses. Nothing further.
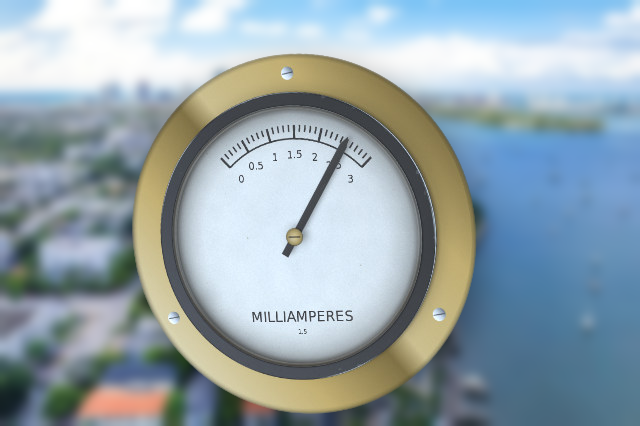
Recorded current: 2.5 (mA)
